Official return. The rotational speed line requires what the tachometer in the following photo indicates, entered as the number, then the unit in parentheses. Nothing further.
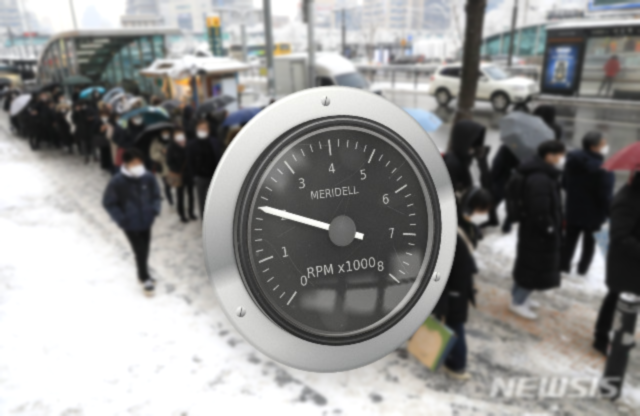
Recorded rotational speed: 2000 (rpm)
